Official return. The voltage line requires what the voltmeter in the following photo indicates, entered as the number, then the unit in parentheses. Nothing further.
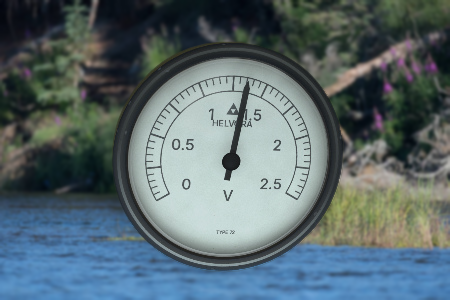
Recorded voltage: 1.35 (V)
